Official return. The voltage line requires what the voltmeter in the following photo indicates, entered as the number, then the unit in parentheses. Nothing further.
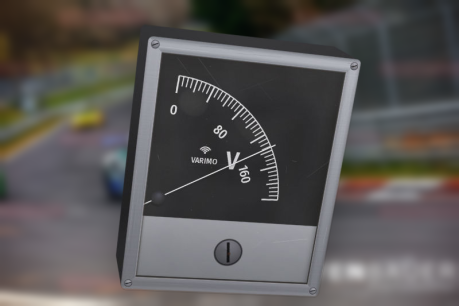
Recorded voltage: 135 (V)
